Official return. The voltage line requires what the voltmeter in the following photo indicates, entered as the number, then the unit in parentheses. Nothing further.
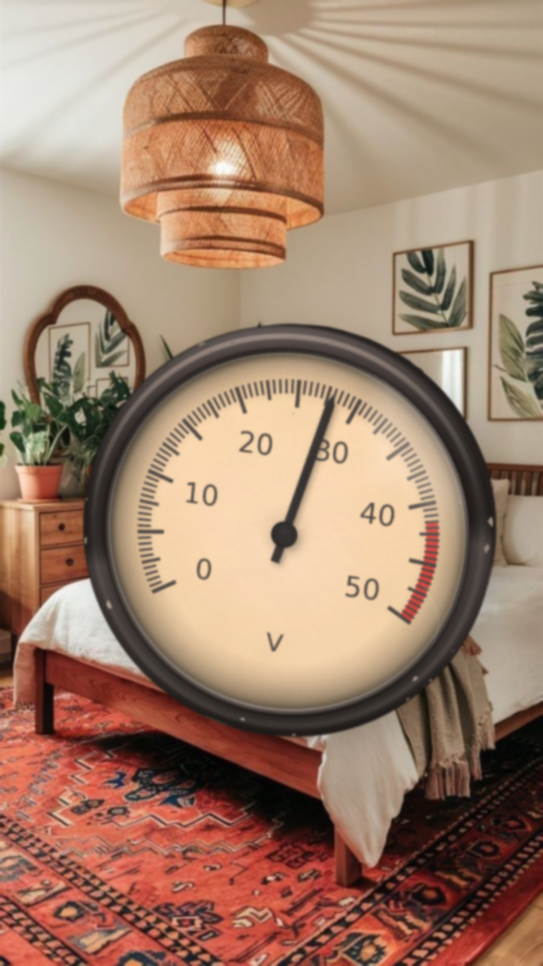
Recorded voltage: 28 (V)
